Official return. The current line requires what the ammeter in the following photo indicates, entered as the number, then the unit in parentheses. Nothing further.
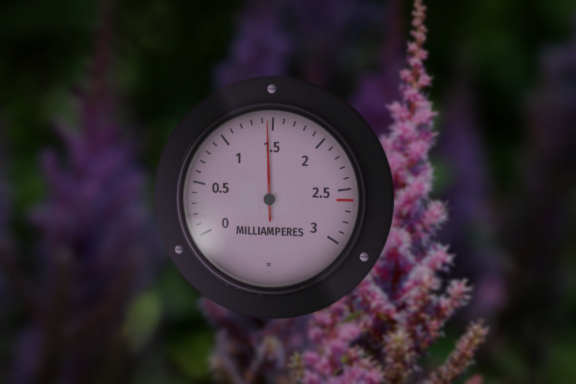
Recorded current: 1.45 (mA)
